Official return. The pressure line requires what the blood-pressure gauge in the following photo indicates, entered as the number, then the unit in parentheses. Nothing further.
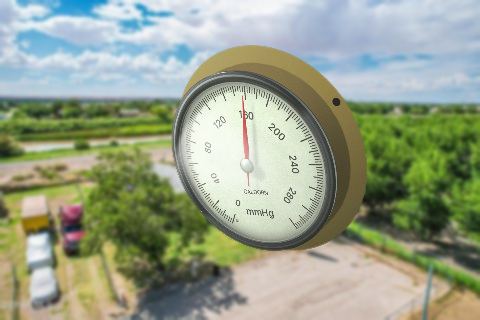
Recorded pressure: 160 (mmHg)
